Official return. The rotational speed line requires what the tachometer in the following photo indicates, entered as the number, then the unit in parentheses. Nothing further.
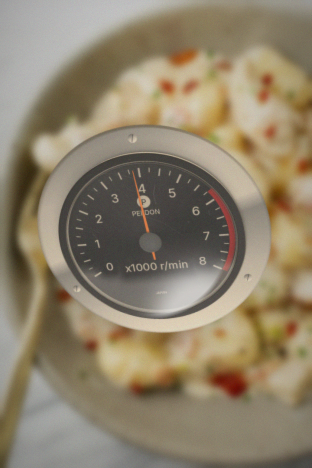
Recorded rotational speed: 3875 (rpm)
